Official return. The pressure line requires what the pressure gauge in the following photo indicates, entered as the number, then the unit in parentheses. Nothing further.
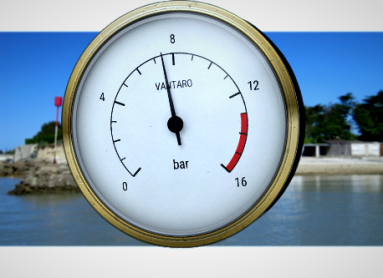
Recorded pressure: 7.5 (bar)
